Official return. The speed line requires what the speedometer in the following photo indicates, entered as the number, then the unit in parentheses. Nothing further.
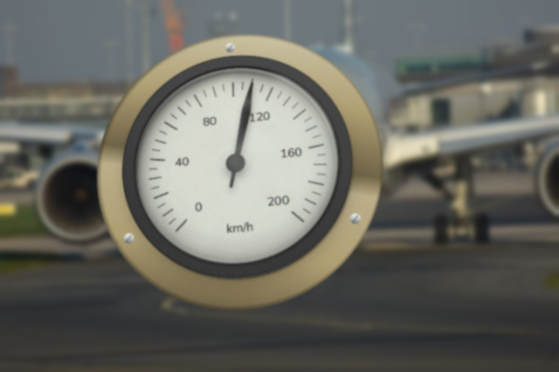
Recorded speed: 110 (km/h)
